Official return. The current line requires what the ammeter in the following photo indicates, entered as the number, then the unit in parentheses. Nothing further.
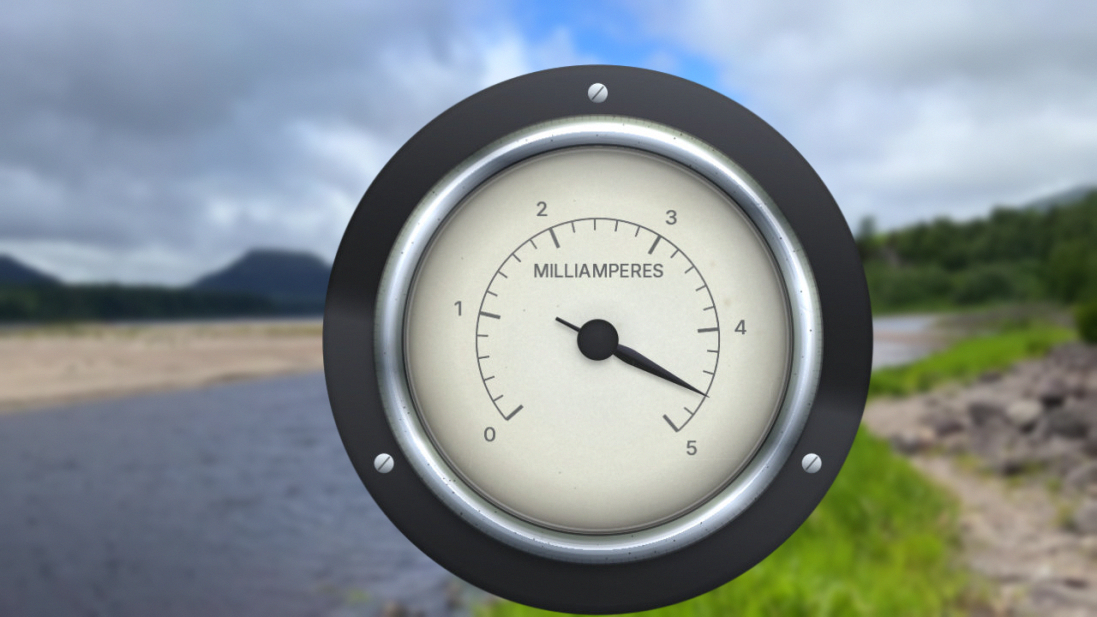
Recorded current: 4.6 (mA)
